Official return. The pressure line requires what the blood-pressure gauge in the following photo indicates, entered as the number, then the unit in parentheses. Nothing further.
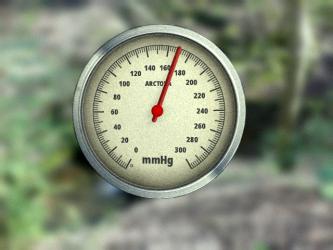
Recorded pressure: 170 (mmHg)
